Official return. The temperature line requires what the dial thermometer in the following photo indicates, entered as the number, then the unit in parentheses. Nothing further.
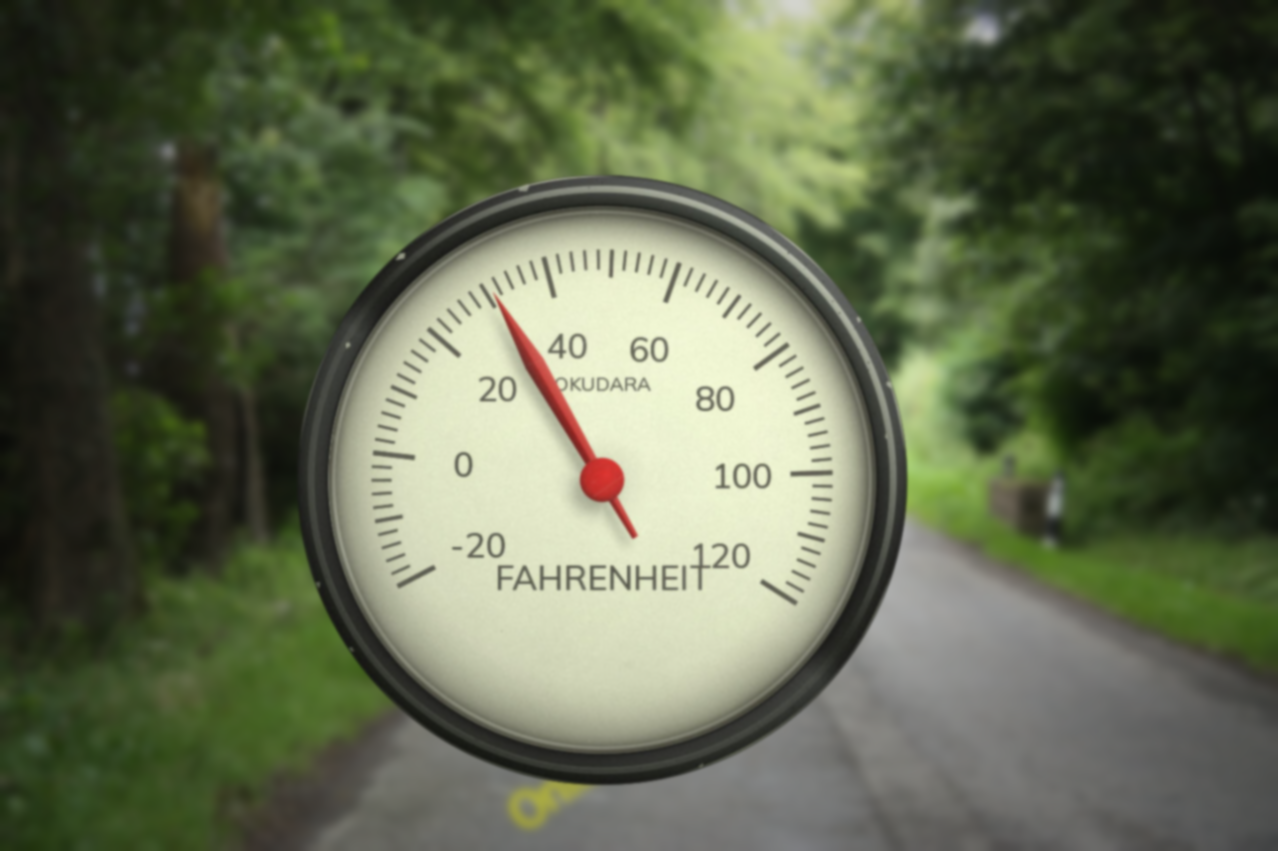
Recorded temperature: 31 (°F)
